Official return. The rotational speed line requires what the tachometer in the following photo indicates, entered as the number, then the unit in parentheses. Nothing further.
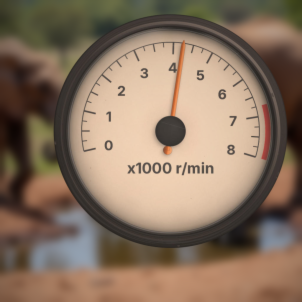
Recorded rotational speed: 4250 (rpm)
